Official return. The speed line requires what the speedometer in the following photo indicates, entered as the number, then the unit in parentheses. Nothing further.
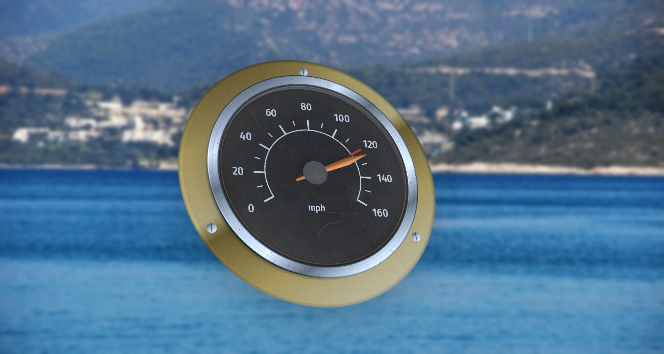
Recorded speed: 125 (mph)
